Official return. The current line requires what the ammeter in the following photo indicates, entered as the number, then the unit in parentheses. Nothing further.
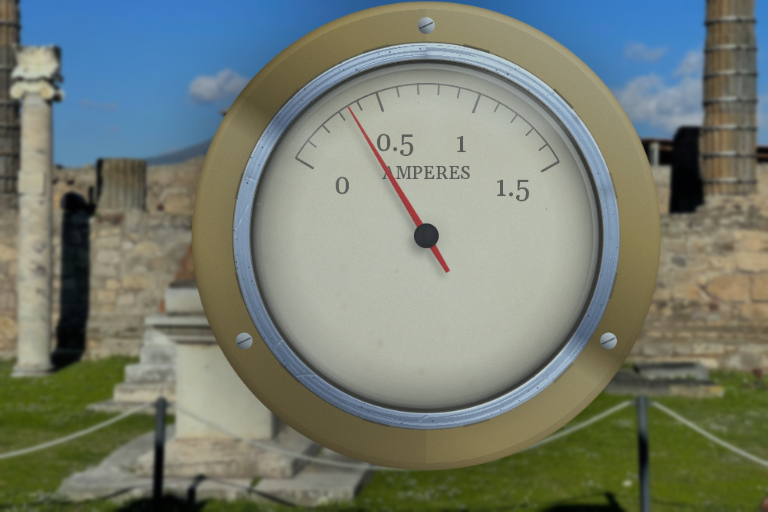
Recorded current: 0.35 (A)
